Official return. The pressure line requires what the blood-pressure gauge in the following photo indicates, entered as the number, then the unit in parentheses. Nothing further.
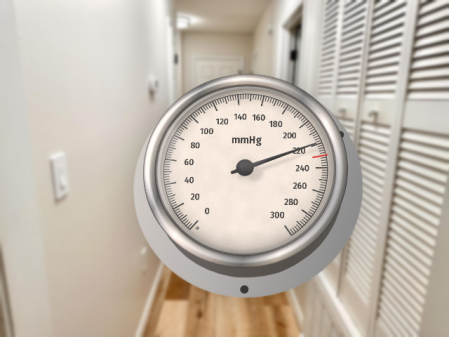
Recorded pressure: 220 (mmHg)
